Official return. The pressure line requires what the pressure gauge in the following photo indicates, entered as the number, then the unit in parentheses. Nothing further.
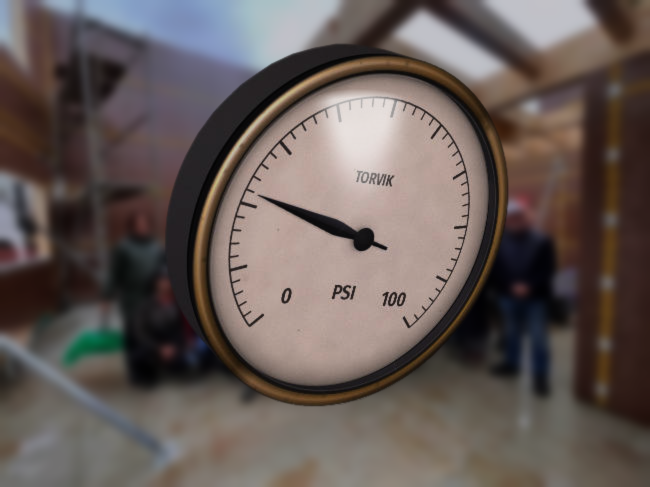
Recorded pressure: 22 (psi)
